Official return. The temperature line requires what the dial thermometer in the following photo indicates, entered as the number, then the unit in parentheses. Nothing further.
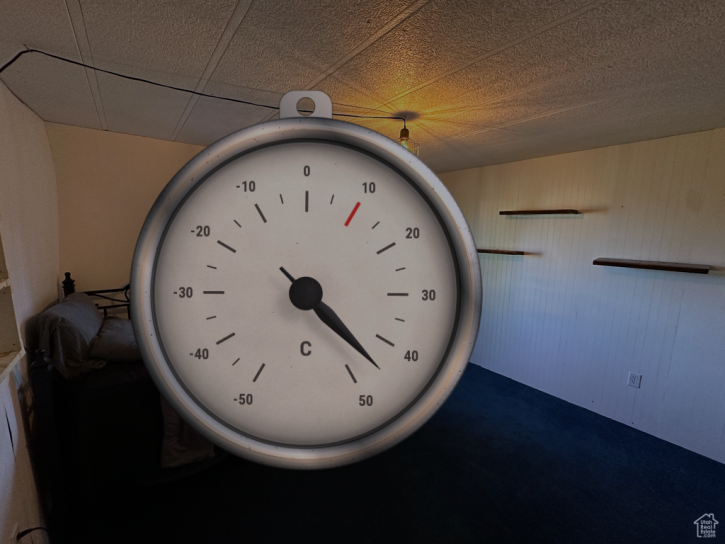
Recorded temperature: 45 (°C)
